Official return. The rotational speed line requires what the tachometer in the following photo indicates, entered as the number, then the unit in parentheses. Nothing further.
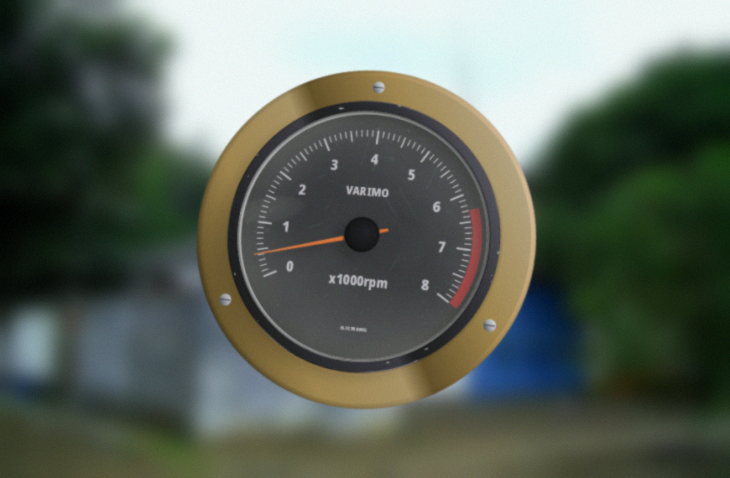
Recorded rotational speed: 400 (rpm)
